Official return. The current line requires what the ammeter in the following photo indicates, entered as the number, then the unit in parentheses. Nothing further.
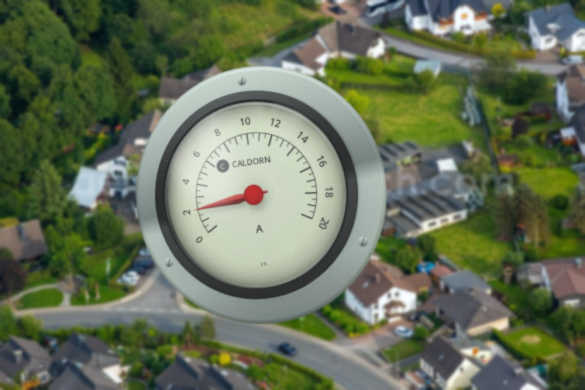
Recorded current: 2 (A)
